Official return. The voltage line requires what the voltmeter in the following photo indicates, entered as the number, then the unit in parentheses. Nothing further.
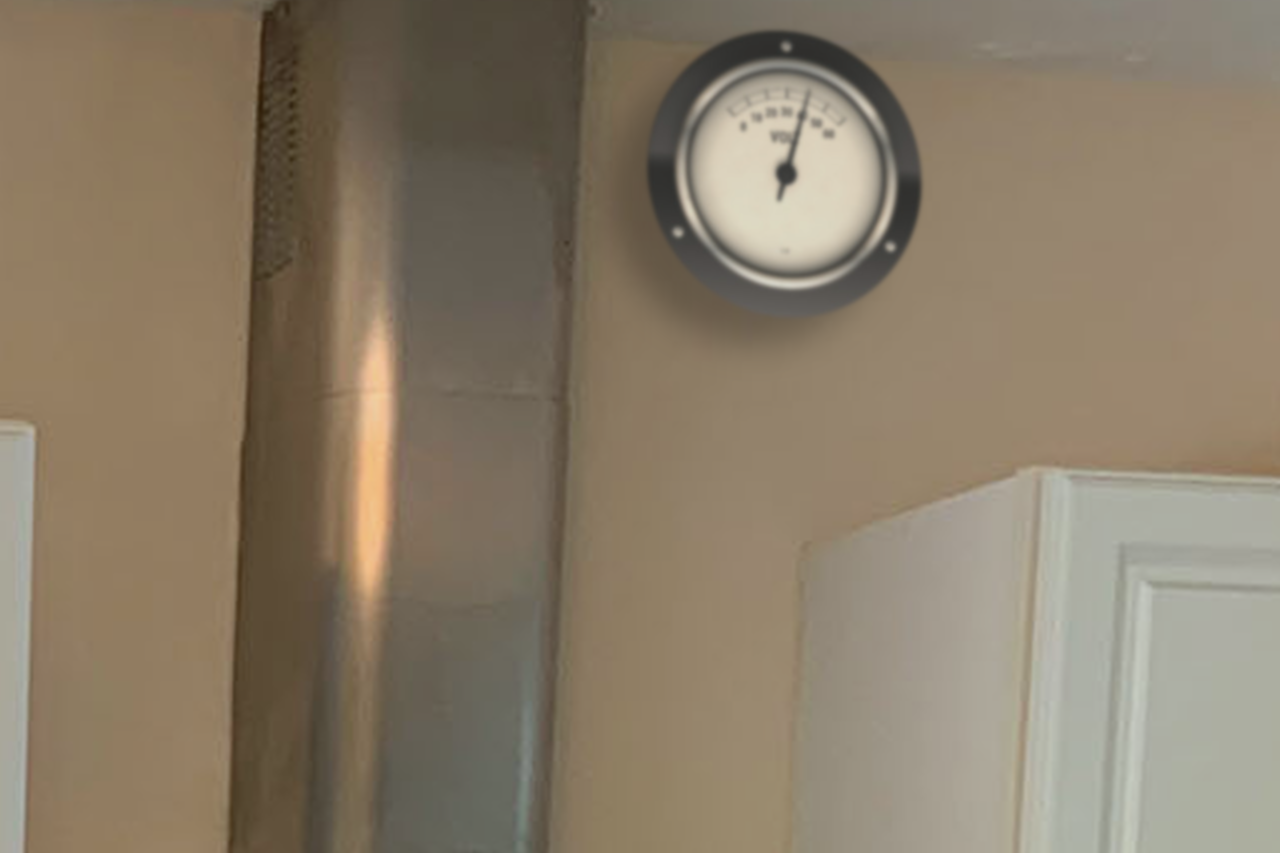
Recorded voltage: 40 (V)
